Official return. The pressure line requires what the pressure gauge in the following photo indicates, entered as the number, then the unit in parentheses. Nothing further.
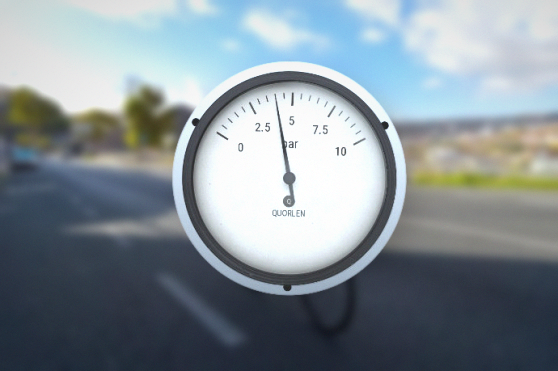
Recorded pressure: 4 (bar)
